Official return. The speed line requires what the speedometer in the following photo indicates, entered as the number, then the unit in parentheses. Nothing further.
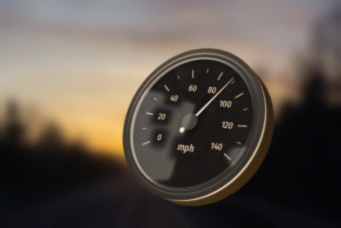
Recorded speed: 90 (mph)
